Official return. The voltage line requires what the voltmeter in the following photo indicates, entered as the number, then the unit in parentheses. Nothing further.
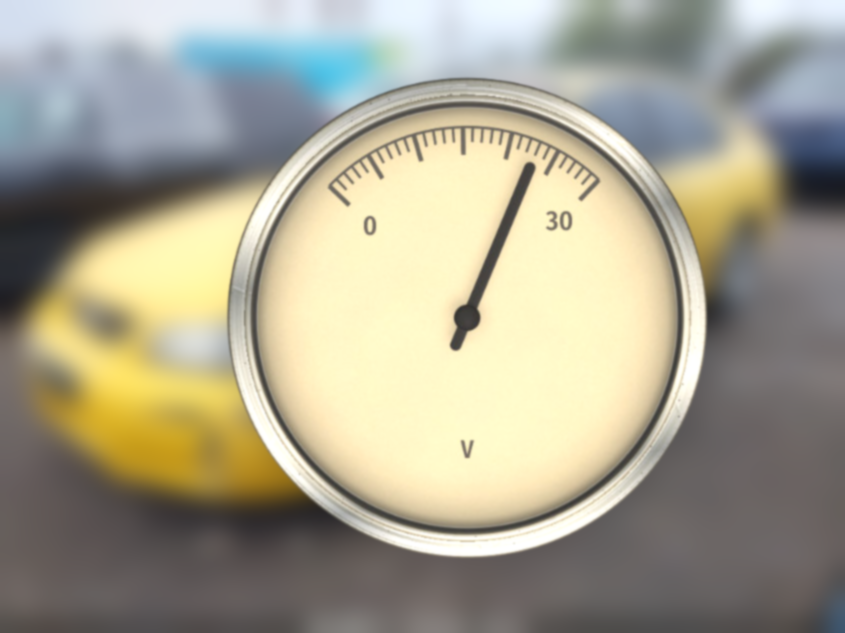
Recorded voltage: 23 (V)
